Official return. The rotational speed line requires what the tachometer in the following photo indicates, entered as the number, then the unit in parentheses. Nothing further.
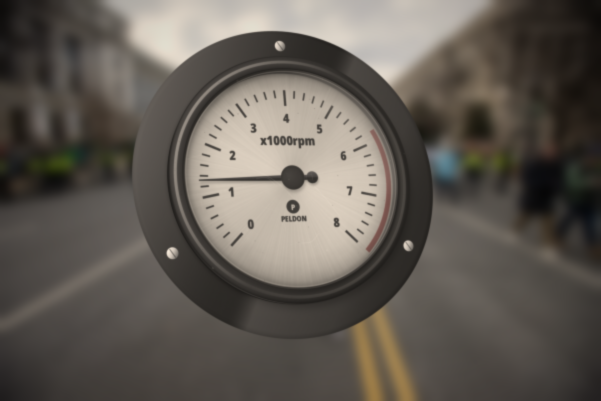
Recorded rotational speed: 1300 (rpm)
